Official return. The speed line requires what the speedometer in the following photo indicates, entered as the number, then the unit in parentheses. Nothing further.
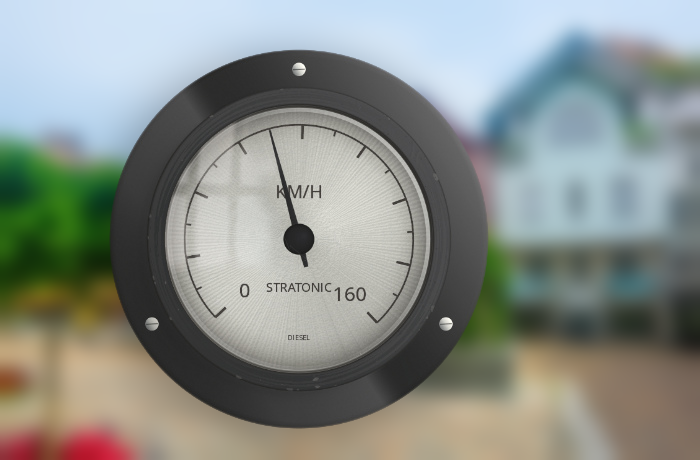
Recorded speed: 70 (km/h)
